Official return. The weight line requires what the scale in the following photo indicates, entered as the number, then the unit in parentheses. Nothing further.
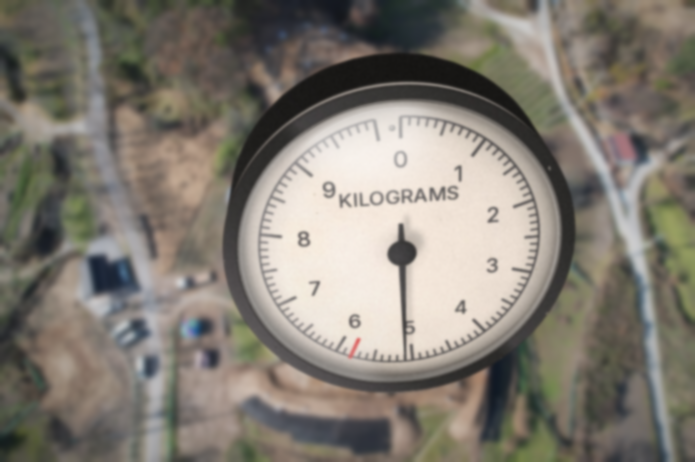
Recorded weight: 5.1 (kg)
